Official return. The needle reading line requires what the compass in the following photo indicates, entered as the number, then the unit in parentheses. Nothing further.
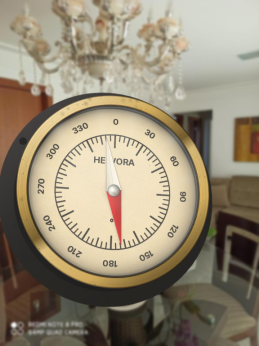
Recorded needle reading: 170 (°)
